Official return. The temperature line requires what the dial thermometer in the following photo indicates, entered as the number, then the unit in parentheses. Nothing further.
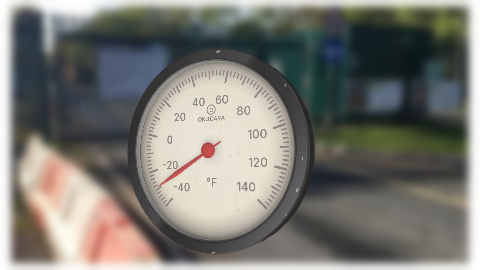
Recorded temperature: -30 (°F)
